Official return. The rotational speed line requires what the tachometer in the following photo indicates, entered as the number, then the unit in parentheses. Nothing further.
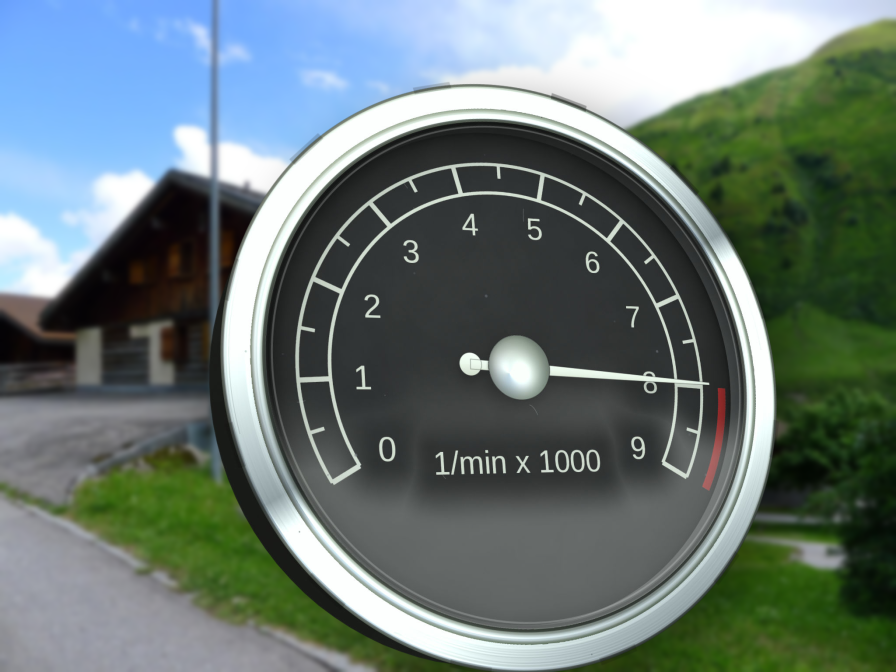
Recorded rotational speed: 8000 (rpm)
